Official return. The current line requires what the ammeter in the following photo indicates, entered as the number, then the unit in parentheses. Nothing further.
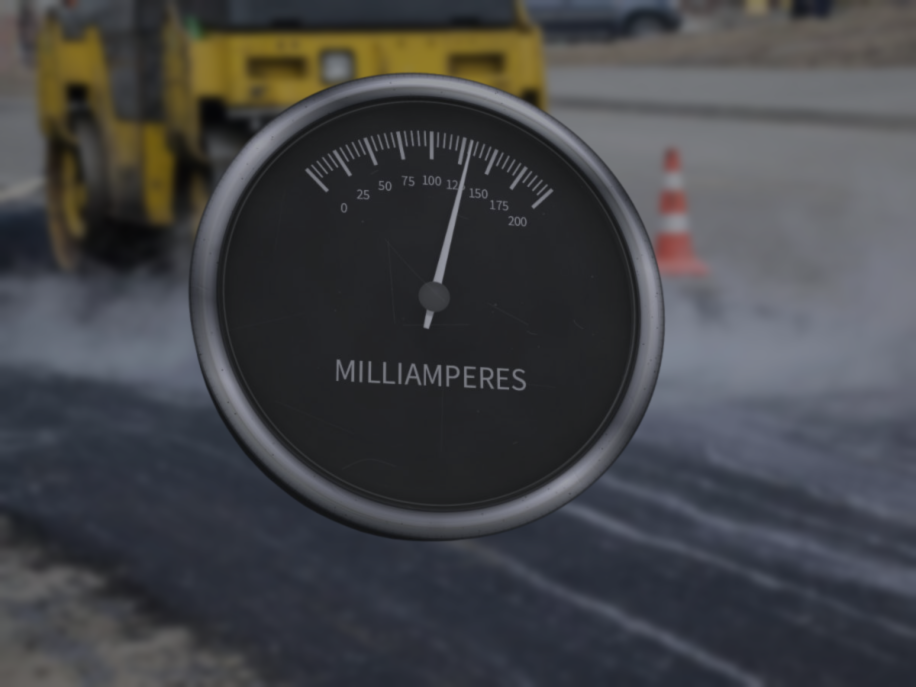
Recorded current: 130 (mA)
